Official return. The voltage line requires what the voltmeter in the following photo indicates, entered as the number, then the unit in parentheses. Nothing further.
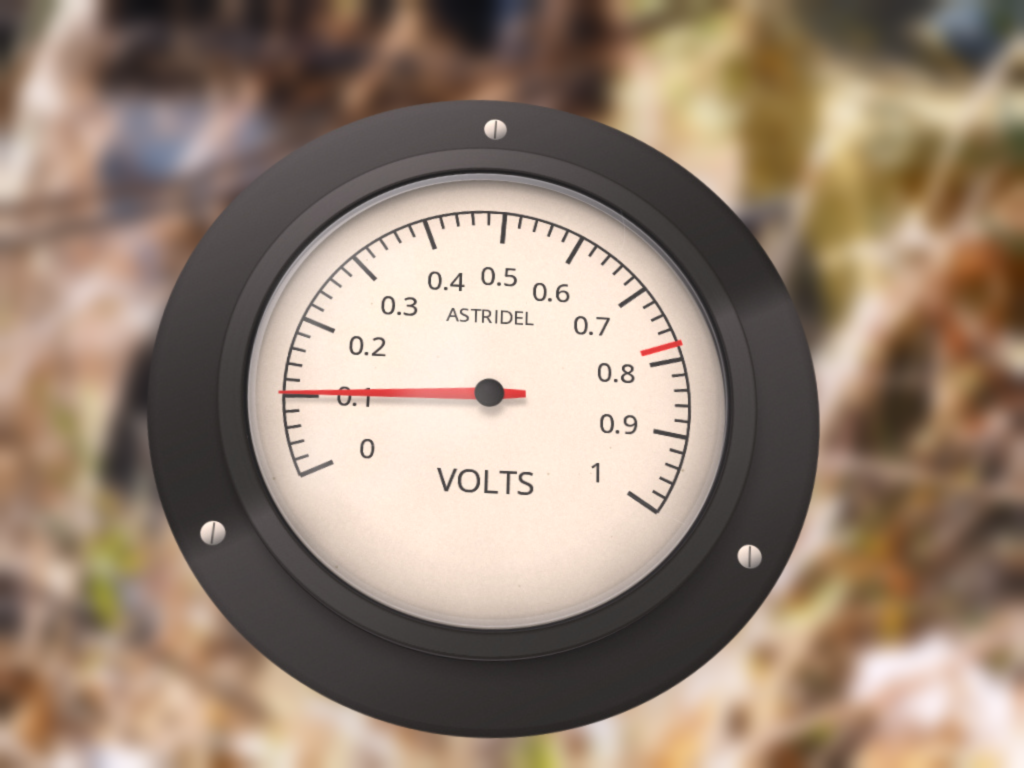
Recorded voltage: 0.1 (V)
